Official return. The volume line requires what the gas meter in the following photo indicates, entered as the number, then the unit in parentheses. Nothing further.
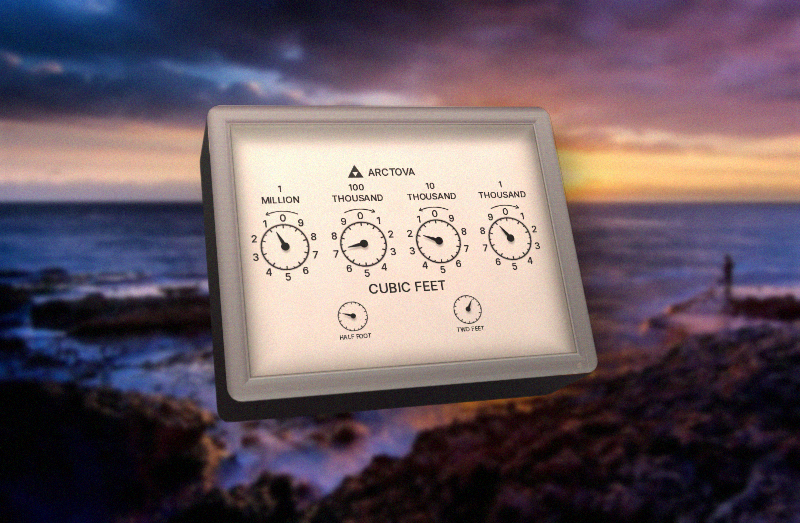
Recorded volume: 71900 (ft³)
